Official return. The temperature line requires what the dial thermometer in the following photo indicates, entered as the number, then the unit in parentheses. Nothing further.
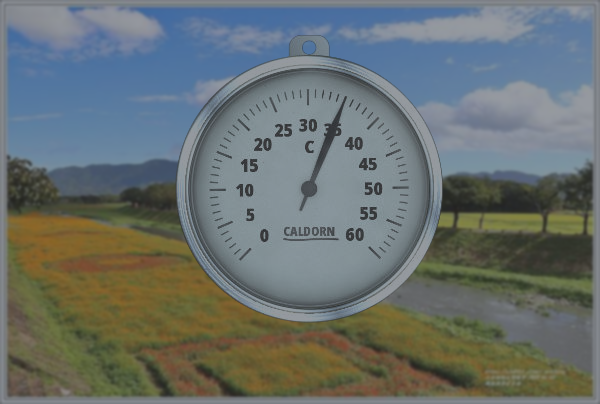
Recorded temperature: 35 (°C)
